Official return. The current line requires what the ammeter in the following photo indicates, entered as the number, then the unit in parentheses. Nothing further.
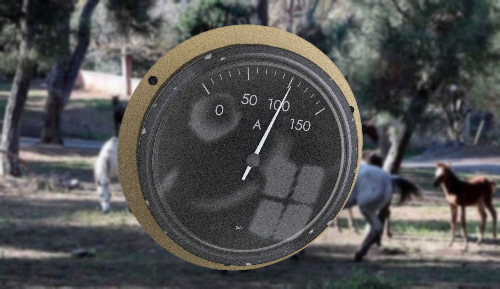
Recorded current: 100 (A)
